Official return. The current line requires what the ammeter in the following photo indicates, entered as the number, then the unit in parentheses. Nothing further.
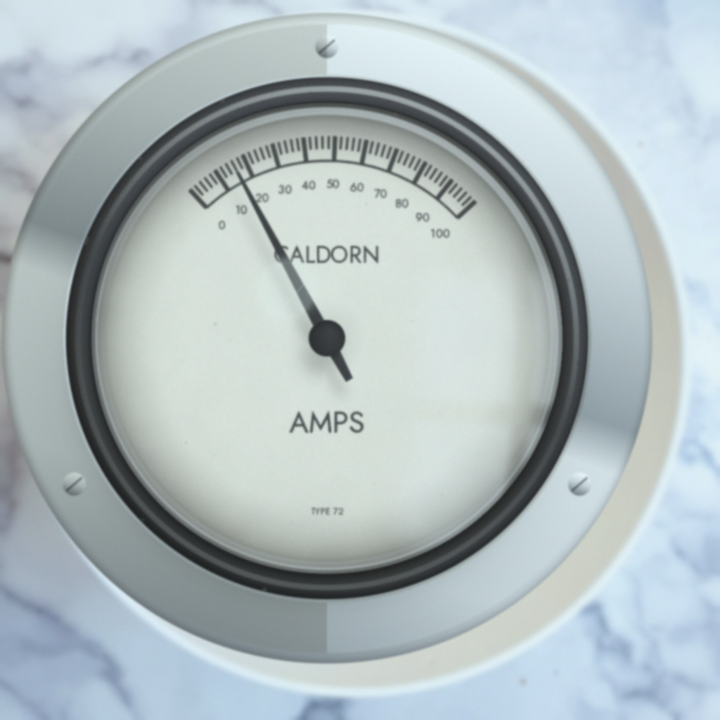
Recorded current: 16 (A)
